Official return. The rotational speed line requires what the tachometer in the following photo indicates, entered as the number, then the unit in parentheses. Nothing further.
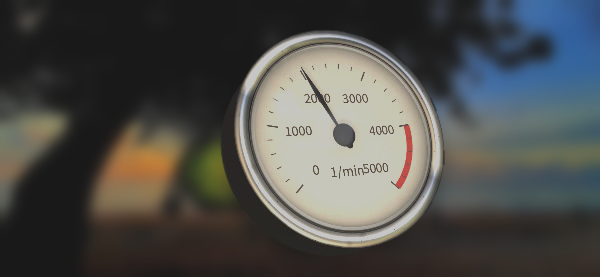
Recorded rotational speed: 2000 (rpm)
